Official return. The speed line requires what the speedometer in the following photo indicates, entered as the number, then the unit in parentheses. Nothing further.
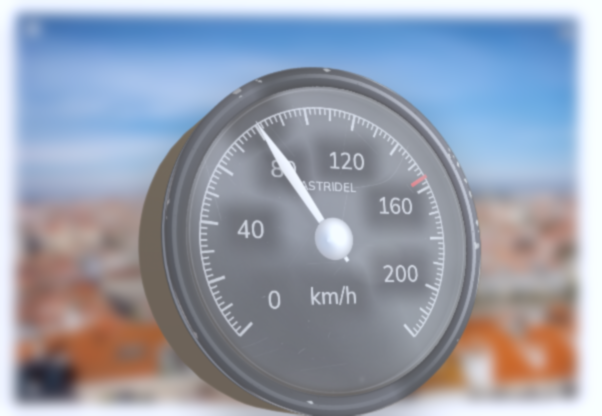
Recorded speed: 80 (km/h)
